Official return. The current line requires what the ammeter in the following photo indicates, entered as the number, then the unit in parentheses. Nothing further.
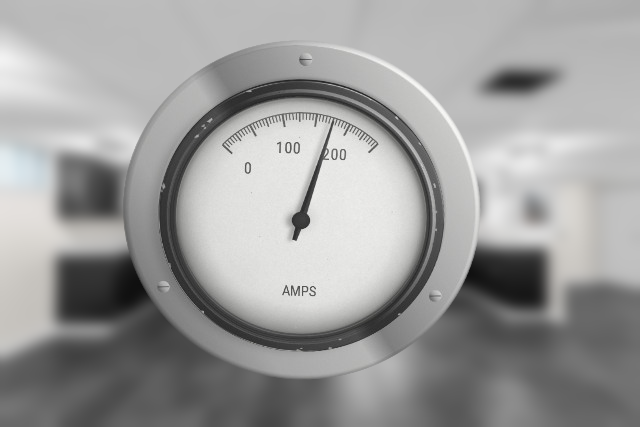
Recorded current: 175 (A)
